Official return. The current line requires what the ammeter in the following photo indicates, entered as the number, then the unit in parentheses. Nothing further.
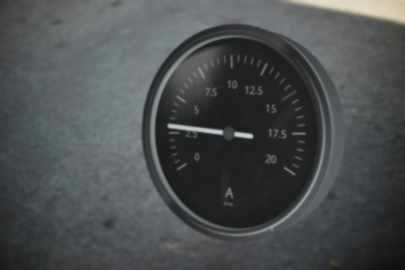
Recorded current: 3 (A)
